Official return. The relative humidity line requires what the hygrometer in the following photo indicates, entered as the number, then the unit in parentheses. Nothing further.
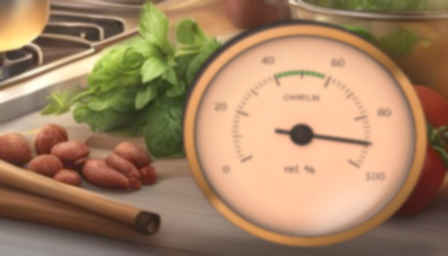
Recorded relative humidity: 90 (%)
